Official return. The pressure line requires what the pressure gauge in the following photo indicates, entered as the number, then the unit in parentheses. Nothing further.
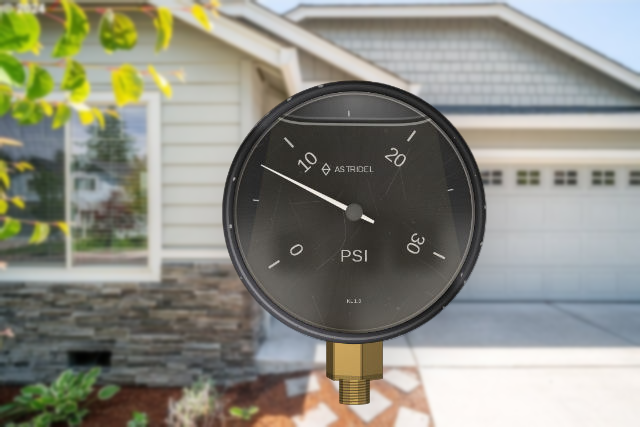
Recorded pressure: 7.5 (psi)
